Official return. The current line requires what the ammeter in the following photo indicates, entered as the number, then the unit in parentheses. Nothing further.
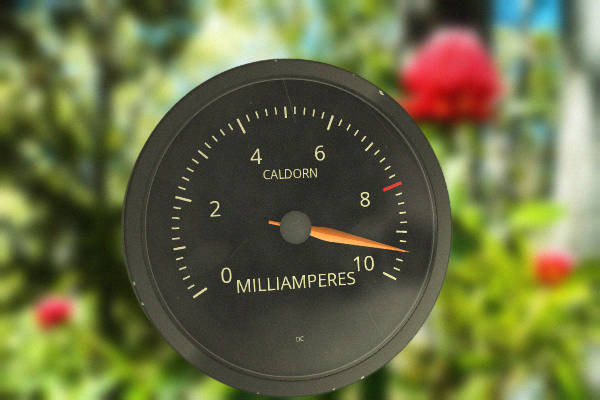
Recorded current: 9.4 (mA)
